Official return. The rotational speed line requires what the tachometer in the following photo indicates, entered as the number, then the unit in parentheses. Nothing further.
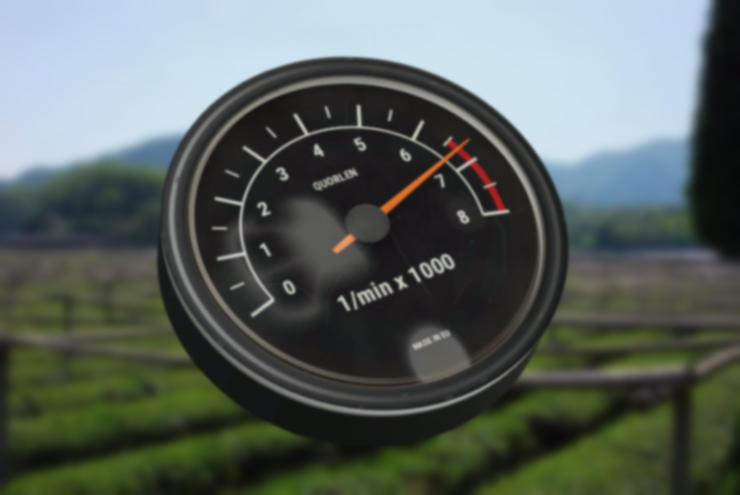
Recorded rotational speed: 6750 (rpm)
